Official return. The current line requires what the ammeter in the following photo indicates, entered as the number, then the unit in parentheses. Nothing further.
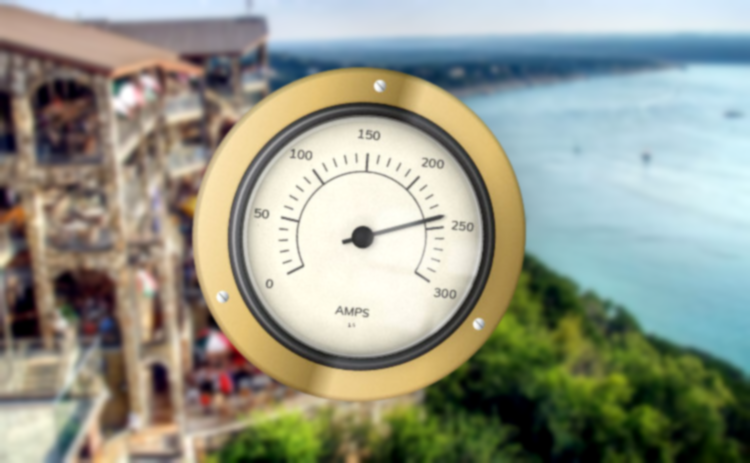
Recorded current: 240 (A)
